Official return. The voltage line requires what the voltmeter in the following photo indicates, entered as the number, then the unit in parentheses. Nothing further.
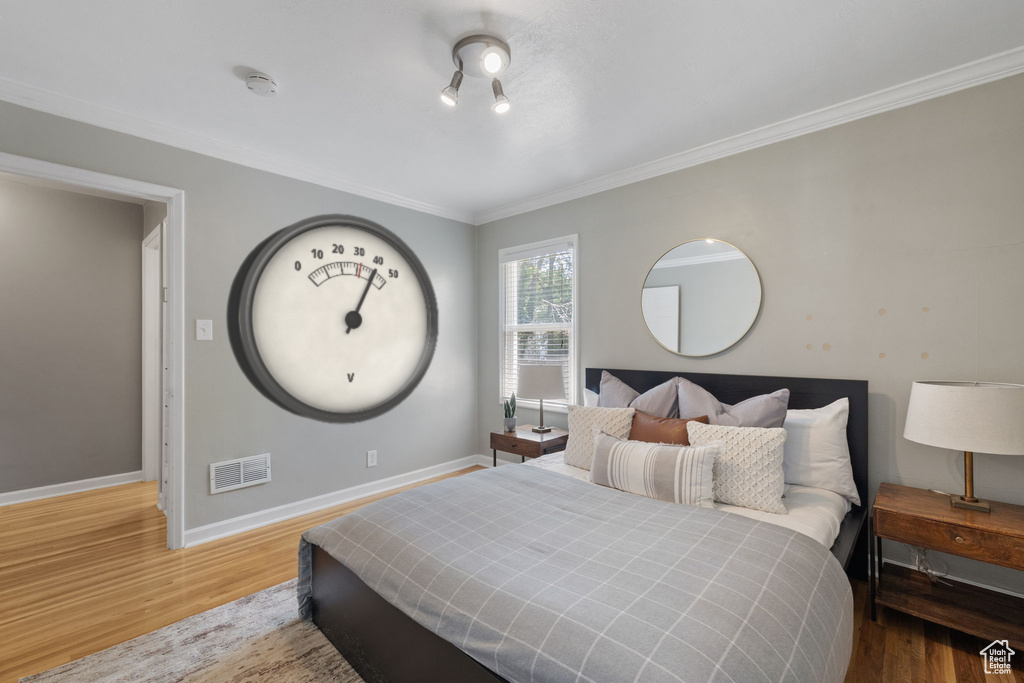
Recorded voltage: 40 (V)
